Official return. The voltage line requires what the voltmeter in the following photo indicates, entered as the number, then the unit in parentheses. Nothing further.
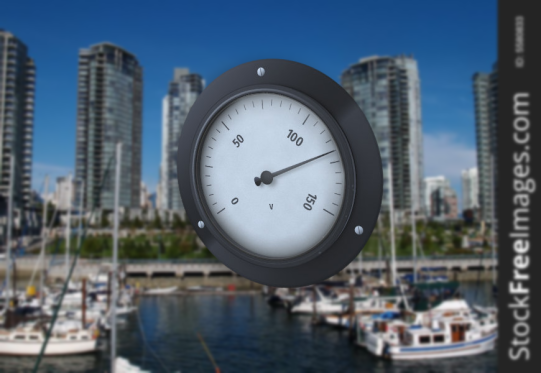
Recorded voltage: 120 (V)
